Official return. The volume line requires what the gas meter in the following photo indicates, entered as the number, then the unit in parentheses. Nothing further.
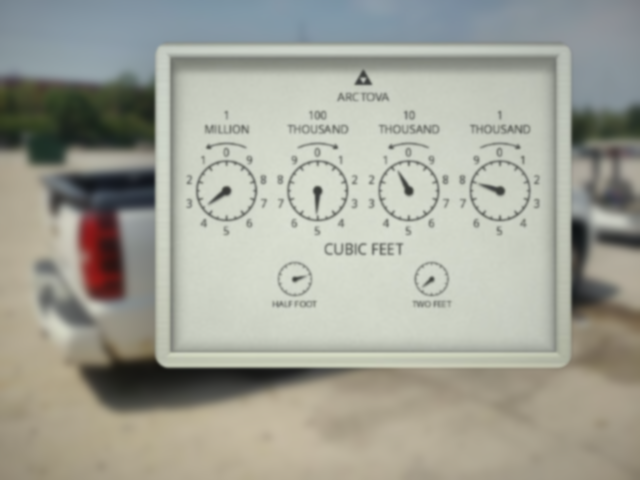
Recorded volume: 350800 (ft³)
